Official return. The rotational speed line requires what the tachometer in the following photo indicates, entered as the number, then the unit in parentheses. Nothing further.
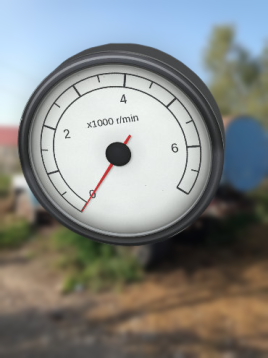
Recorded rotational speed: 0 (rpm)
